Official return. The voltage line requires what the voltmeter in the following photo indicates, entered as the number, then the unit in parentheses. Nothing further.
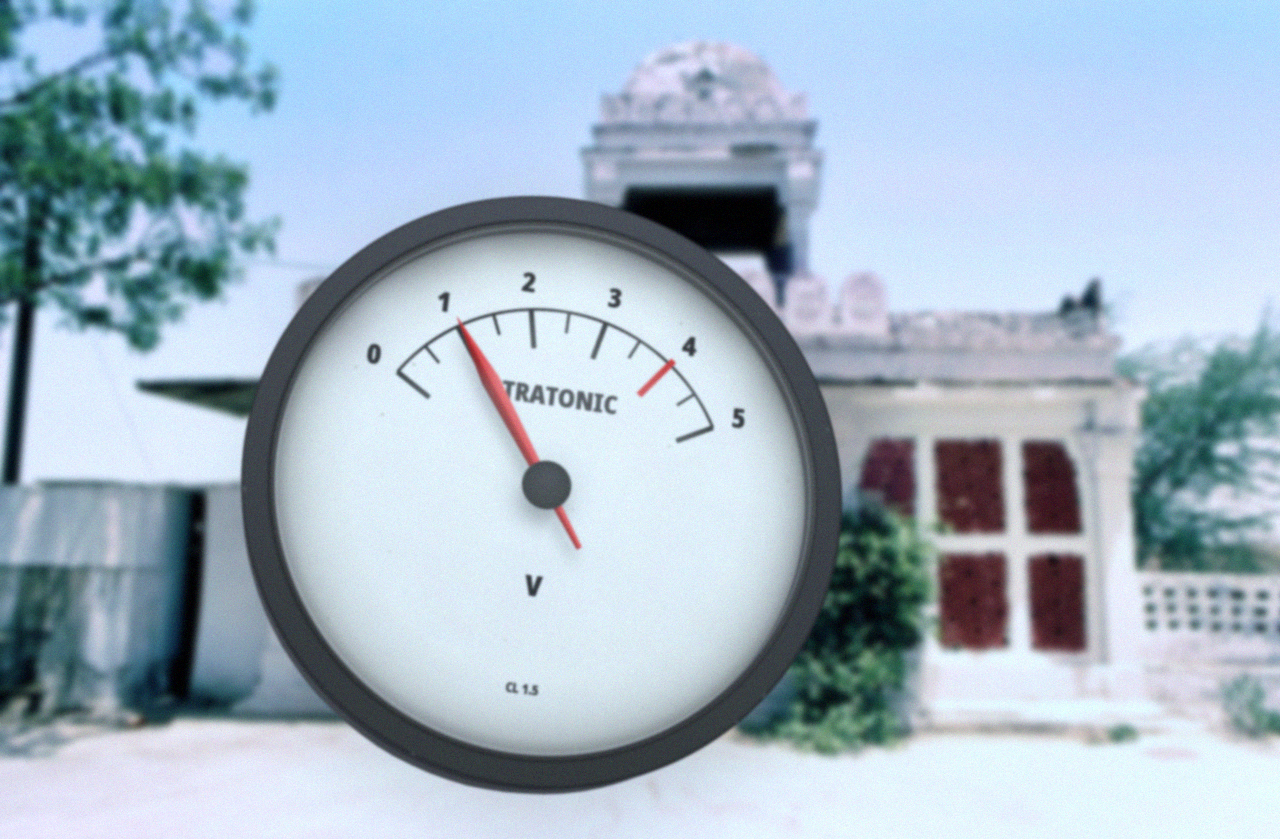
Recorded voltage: 1 (V)
